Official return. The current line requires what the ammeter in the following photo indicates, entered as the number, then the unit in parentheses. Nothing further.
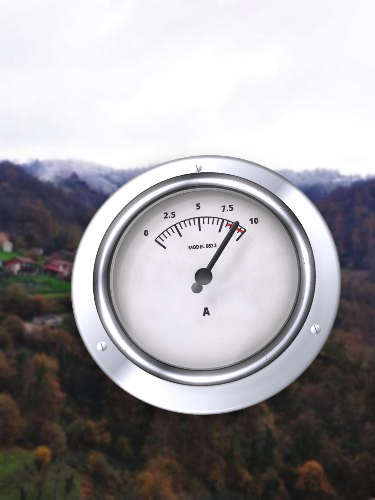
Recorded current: 9 (A)
